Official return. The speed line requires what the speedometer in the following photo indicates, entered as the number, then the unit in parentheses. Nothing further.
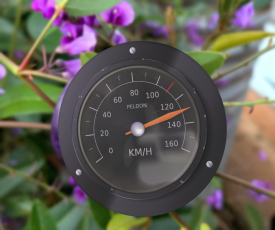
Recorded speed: 130 (km/h)
